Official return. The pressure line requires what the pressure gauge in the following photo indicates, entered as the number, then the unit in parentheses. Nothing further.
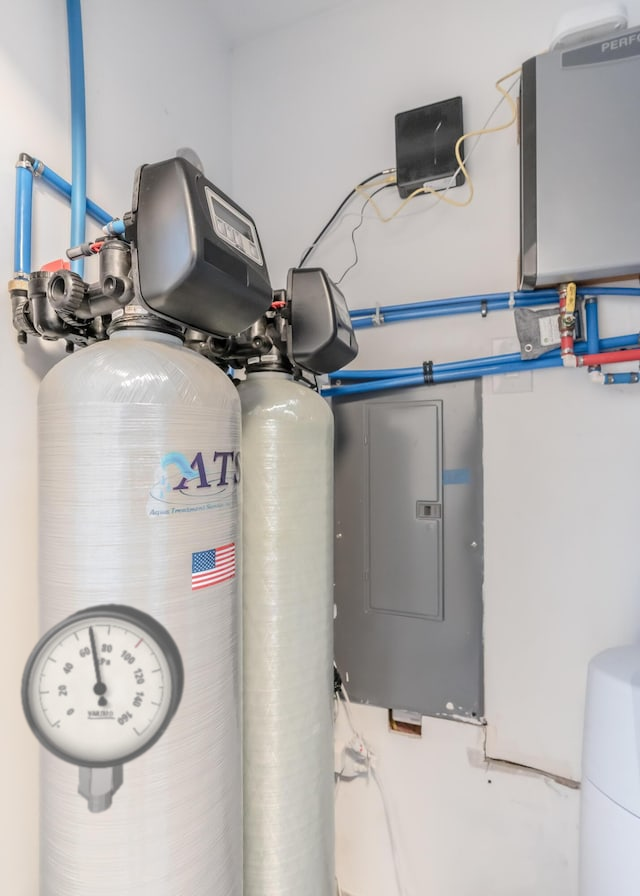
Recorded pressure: 70 (kPa)
